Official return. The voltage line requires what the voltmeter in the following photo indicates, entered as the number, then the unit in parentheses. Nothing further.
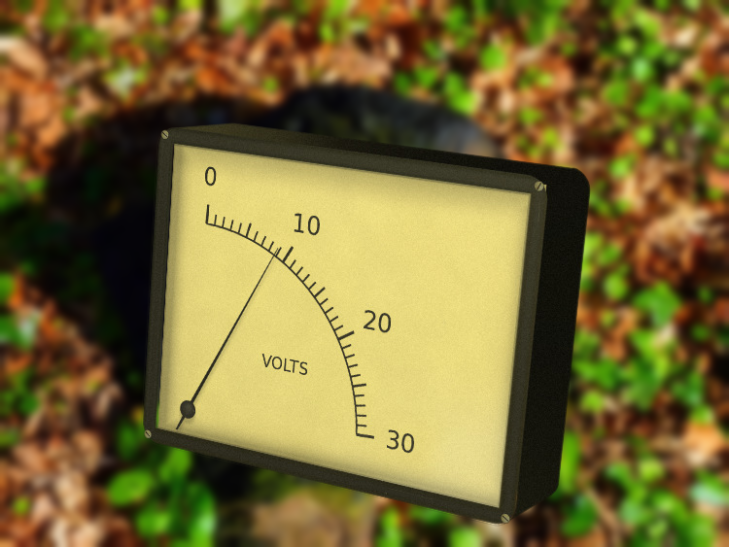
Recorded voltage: 9 (V)
